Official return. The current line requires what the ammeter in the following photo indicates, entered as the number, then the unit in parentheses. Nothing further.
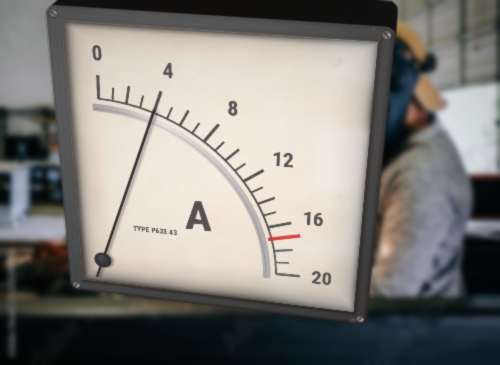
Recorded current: 4 (A)
